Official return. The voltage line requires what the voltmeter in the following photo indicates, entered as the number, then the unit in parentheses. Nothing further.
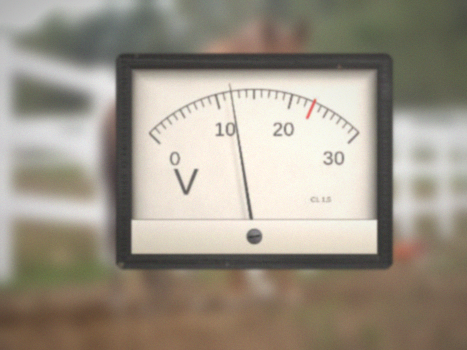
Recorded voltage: 12 (V)
